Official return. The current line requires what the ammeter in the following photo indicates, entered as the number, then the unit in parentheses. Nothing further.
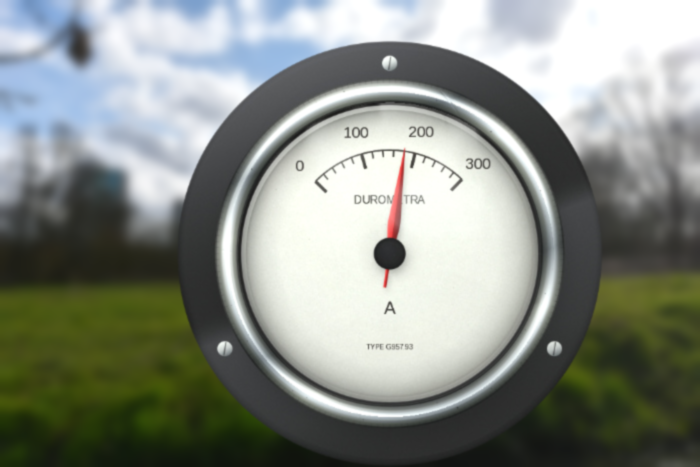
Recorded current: 180 (A)
